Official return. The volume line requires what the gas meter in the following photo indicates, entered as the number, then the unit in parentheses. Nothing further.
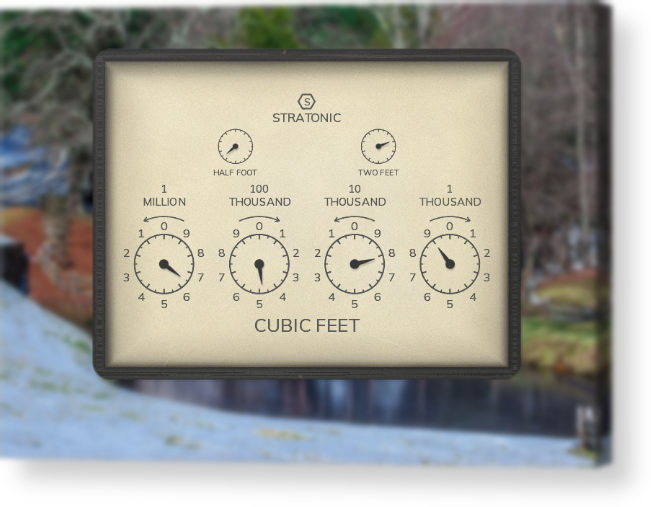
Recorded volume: 647900 (ft³)
